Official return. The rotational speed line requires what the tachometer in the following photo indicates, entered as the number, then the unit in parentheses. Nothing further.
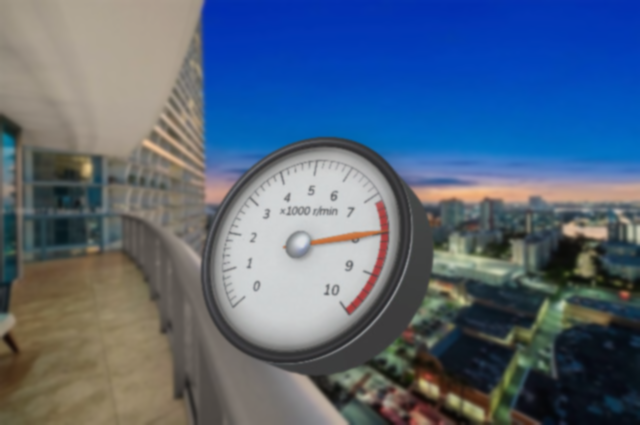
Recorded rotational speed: 8000 (rpm)
